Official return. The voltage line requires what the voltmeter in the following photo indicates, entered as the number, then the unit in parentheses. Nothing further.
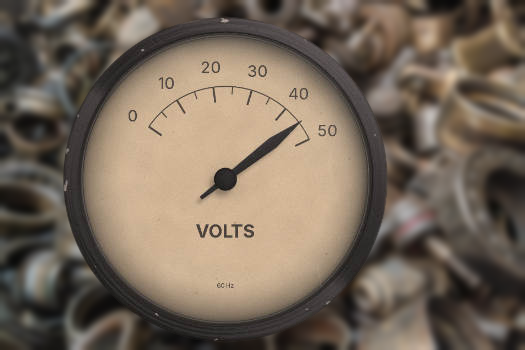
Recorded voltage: 45 (V)
